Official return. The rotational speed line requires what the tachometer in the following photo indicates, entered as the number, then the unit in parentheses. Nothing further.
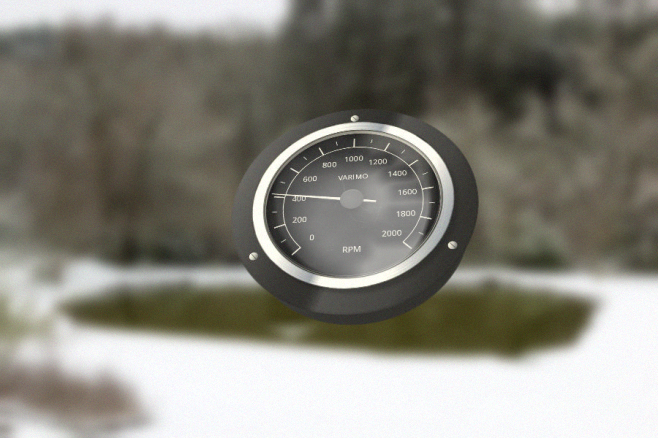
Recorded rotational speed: 400 (rpm)
